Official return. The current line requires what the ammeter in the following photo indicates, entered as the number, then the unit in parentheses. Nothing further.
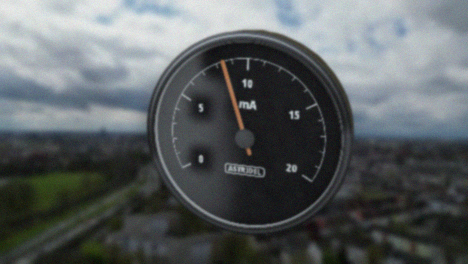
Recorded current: 8.5 (mA)
